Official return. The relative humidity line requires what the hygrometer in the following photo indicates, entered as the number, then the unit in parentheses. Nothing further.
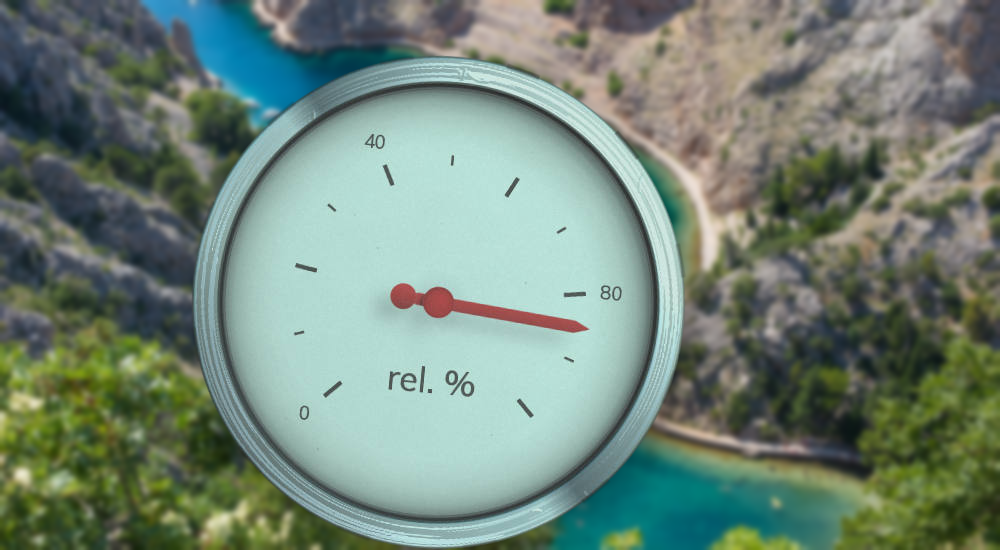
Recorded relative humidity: 85 (%)
